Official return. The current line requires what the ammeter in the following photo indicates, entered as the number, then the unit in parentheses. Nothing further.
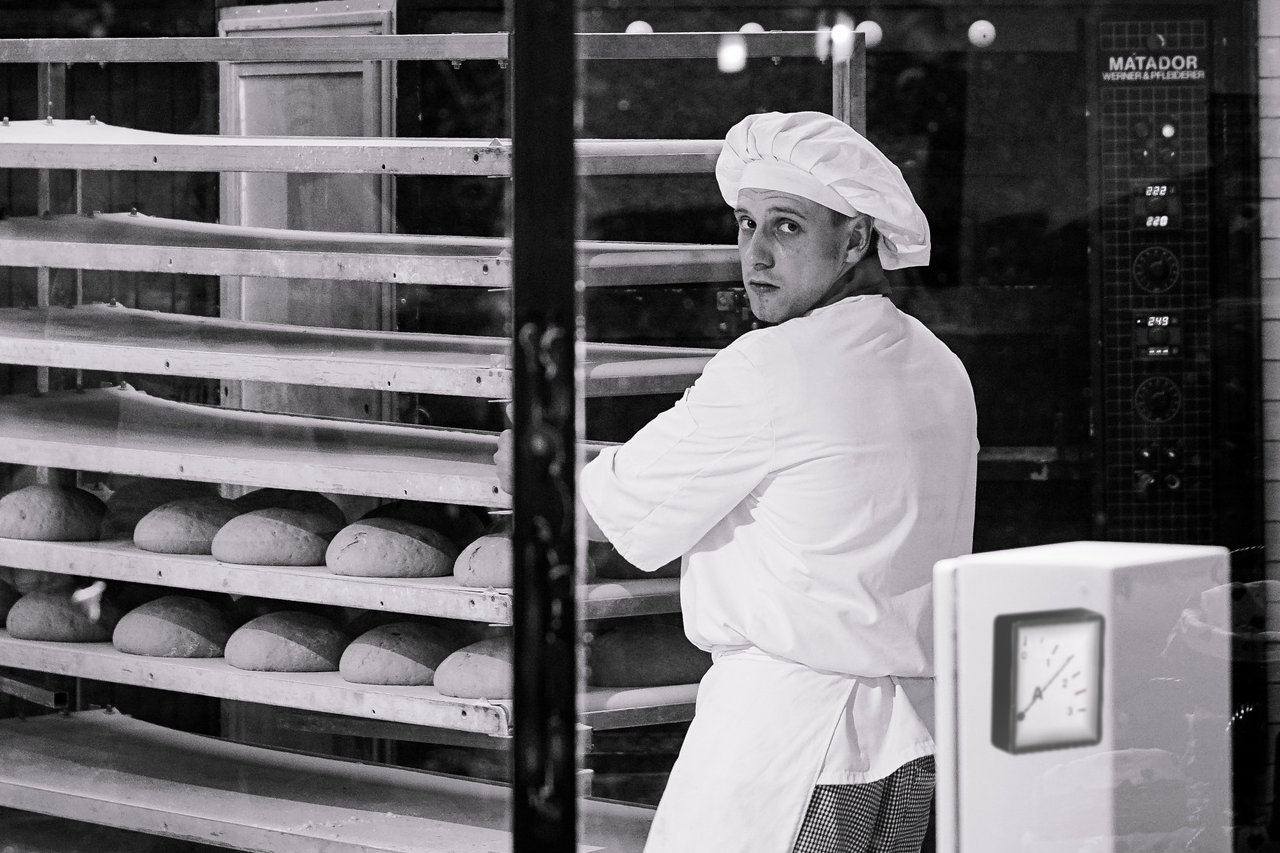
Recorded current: 1.5 (A)
